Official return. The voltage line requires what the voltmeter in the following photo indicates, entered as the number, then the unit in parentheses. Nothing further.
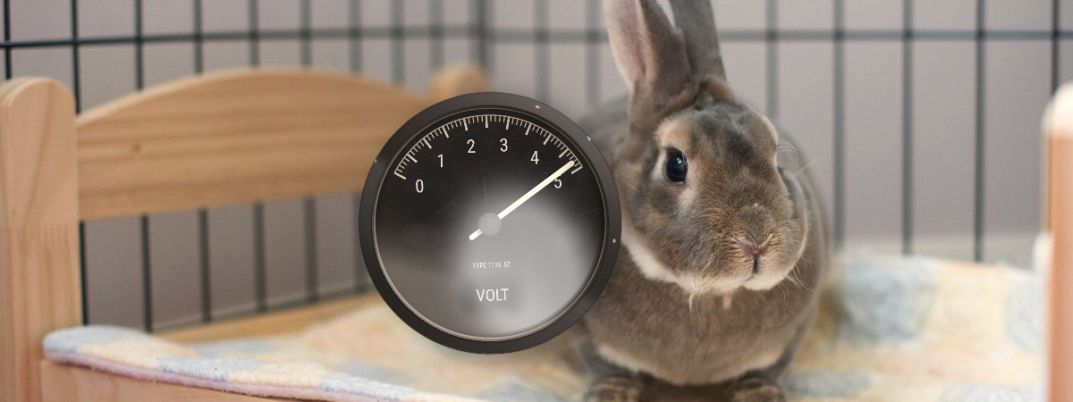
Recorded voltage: 4.8 (V)
